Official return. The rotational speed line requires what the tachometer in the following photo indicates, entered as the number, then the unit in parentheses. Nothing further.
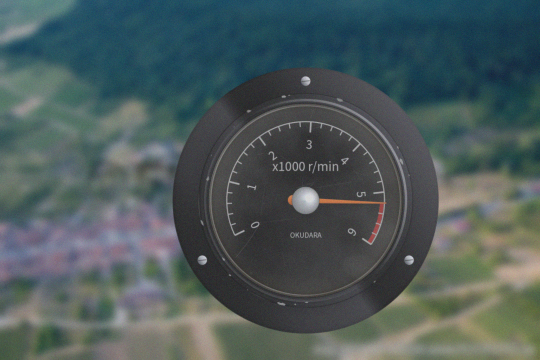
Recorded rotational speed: 5200 (rpm)
